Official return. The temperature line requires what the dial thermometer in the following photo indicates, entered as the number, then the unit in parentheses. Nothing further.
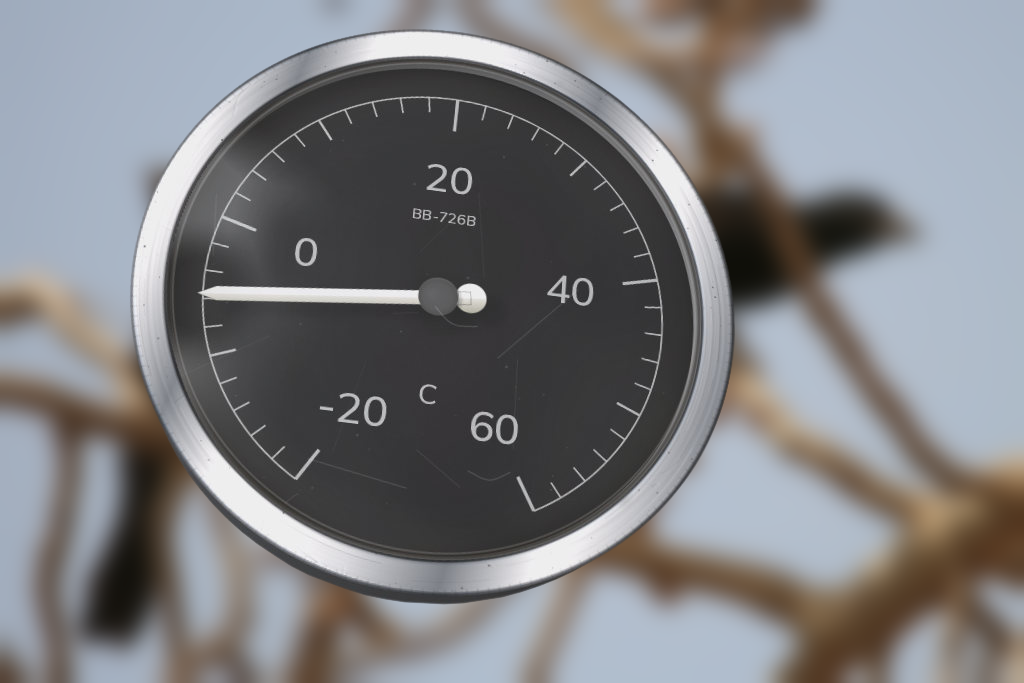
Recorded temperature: -6 (°C)
